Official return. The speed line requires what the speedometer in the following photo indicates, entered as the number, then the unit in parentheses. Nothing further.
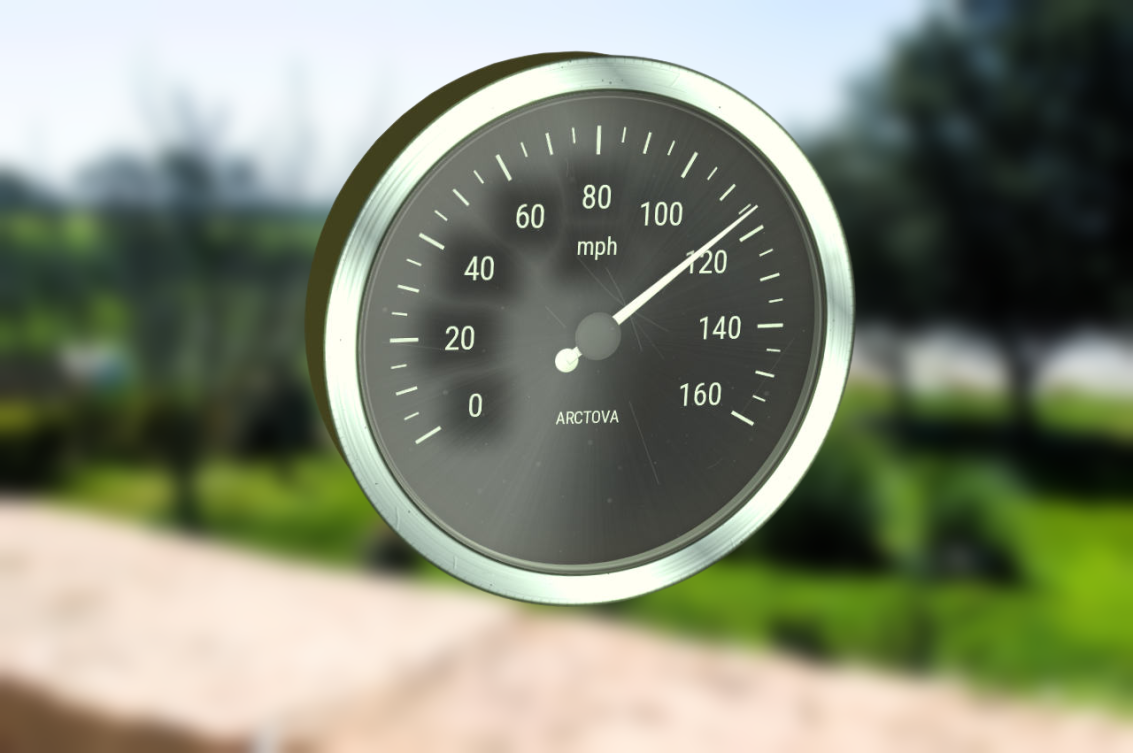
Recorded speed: 115 (mph)
